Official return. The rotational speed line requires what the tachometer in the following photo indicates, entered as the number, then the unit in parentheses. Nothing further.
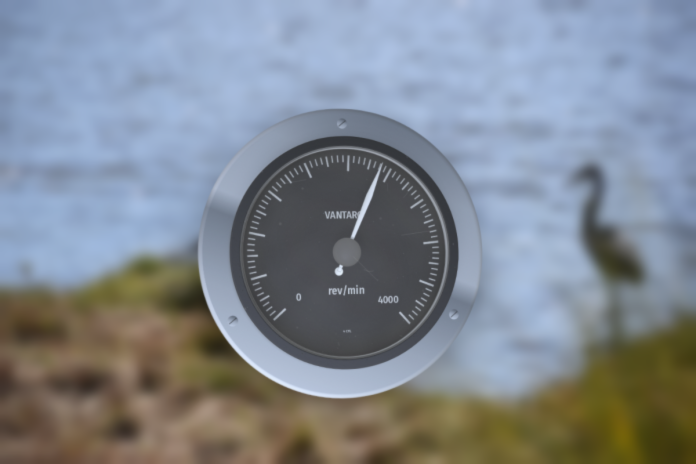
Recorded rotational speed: 2300 (rpm)
